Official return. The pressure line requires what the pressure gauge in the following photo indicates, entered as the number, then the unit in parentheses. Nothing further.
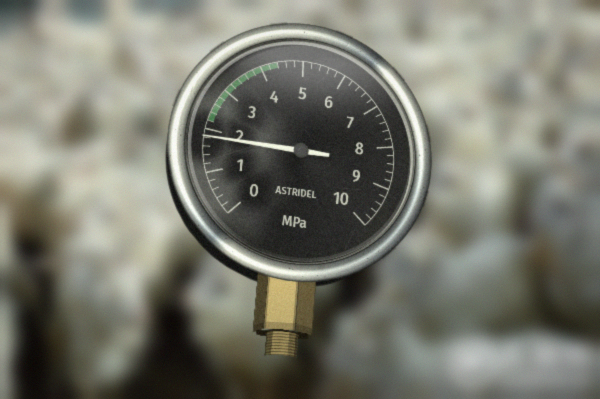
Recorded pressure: 1.8 (MPa)
